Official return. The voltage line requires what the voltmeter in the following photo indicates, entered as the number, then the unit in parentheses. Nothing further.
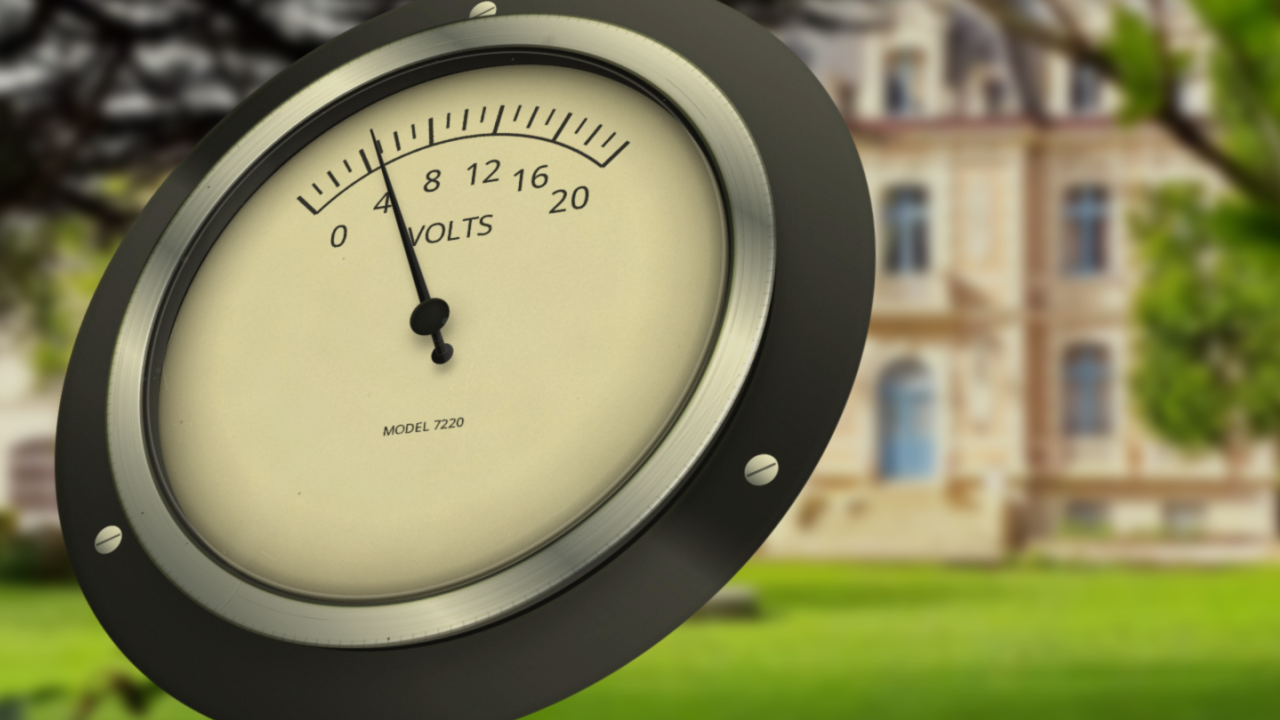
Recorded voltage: 5 (V)
